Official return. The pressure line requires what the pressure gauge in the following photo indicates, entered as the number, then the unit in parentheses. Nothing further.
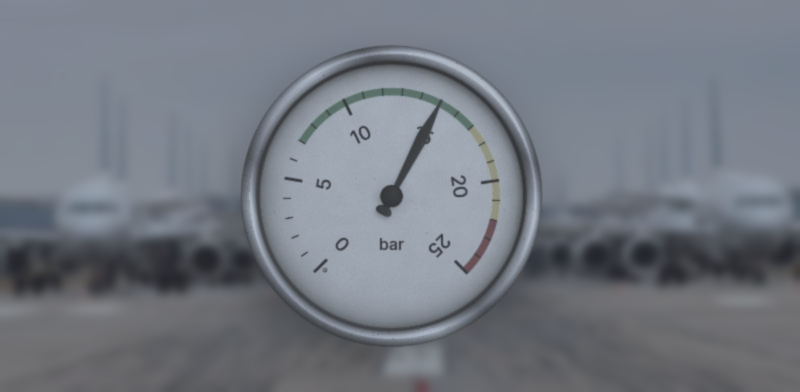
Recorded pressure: 15 (bar)
